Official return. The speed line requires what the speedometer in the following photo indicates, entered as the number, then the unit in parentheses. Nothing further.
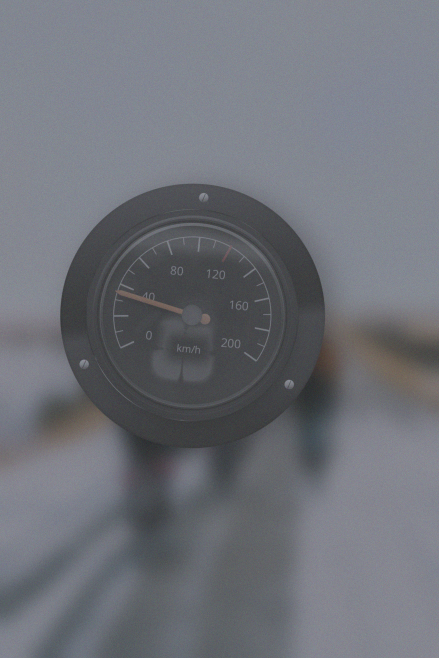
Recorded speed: 35 (km/h)
